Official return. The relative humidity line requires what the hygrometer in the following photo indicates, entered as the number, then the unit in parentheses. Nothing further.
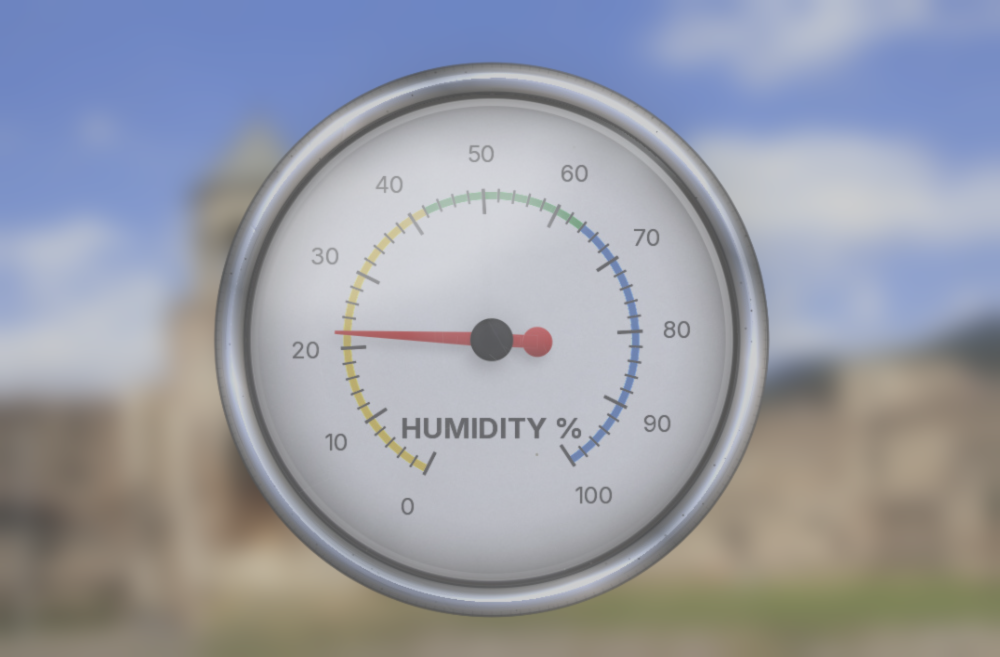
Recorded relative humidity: 22 (%)
